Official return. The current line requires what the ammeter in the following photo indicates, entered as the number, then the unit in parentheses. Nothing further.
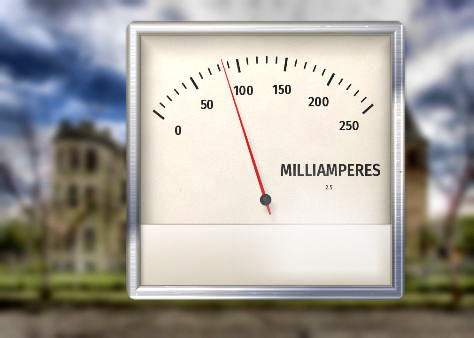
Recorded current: 85 (mA)
